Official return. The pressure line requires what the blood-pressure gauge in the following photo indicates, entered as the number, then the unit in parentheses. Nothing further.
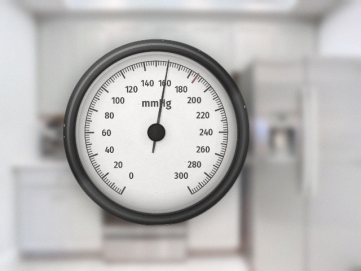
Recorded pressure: 160 (mmHg)
